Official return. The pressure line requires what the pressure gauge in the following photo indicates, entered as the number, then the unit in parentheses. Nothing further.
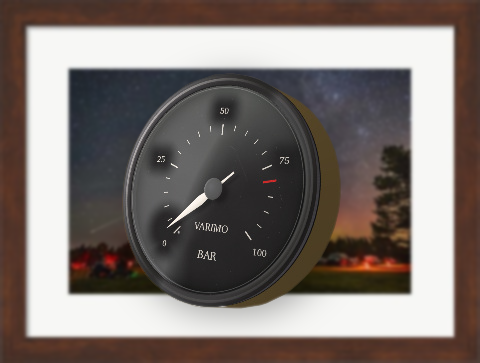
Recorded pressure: 2.5 (bar)
